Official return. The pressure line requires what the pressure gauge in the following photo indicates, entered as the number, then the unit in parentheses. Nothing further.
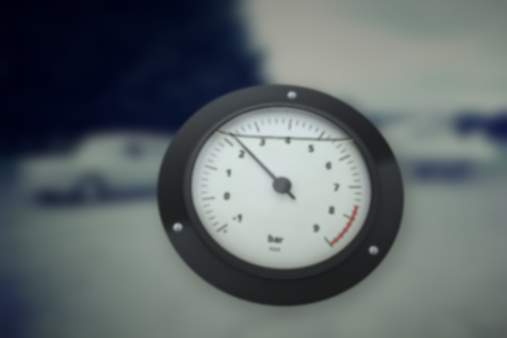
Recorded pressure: 2.2 (bar)
